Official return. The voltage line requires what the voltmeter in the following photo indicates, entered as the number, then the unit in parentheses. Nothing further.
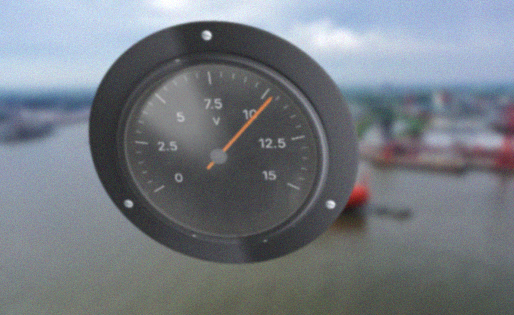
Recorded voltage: 10.25 (V)
